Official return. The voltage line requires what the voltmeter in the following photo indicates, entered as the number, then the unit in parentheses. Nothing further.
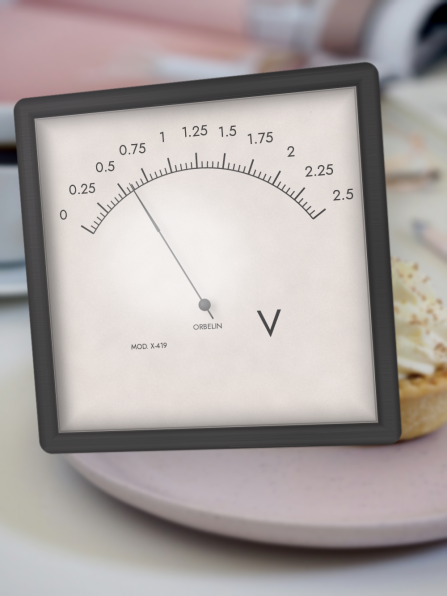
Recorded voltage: 0.6 (V)
